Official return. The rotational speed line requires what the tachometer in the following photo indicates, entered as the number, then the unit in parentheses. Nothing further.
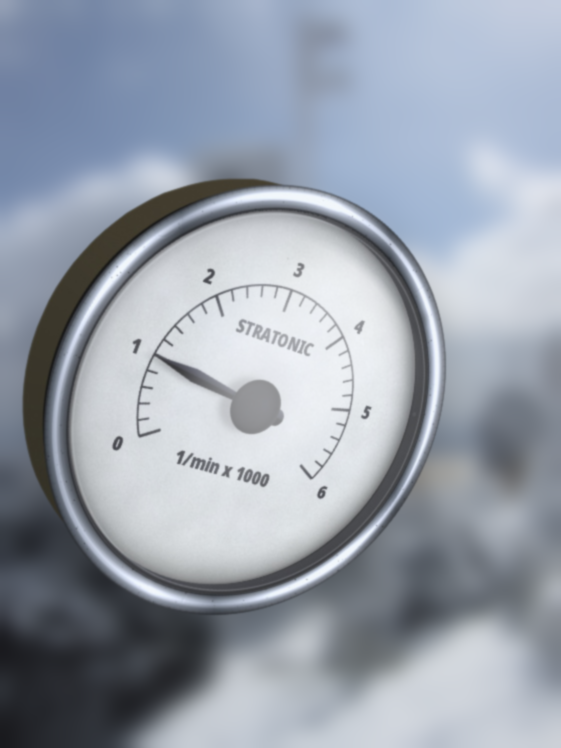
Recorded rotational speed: 1000 (rpm)
